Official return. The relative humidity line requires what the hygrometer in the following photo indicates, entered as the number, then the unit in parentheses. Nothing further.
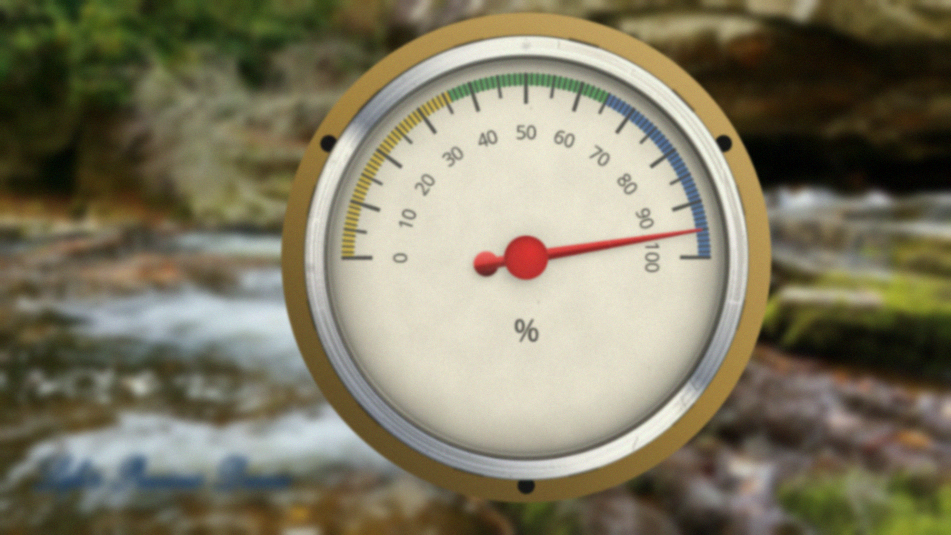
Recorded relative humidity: 95 (%)
